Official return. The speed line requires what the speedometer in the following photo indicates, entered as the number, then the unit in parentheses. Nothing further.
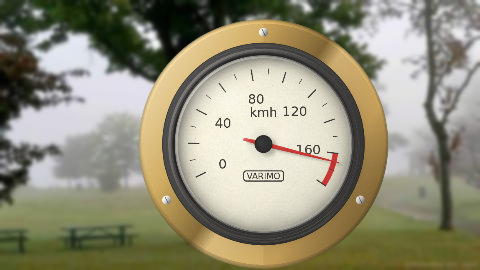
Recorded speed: 165 (km/h)
